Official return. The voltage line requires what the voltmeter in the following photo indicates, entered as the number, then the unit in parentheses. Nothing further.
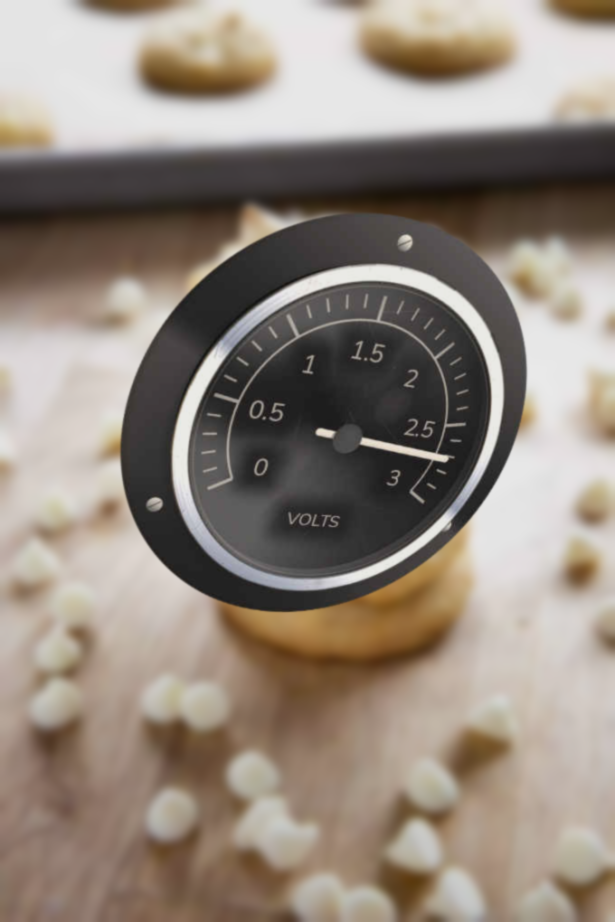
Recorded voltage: 2.7 (V)
